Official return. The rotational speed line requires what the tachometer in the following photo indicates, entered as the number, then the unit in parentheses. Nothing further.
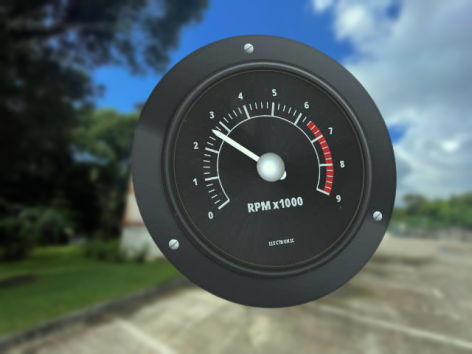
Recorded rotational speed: 2600 (rpm)
